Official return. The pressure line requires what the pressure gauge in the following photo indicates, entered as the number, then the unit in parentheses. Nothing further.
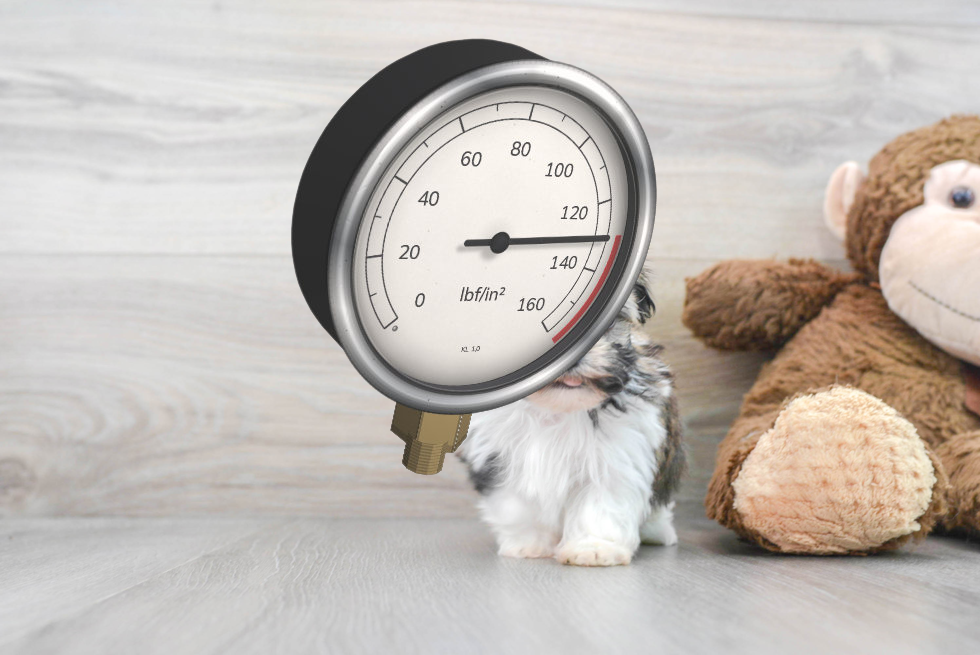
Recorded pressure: 130 (psi)
